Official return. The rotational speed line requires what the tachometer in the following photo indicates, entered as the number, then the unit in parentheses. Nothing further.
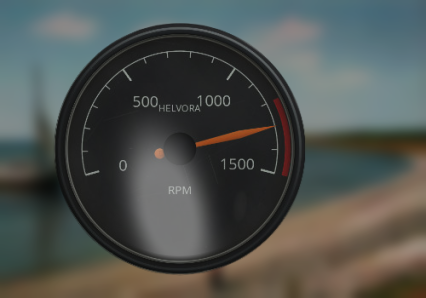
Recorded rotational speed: 1300 (rpm)
